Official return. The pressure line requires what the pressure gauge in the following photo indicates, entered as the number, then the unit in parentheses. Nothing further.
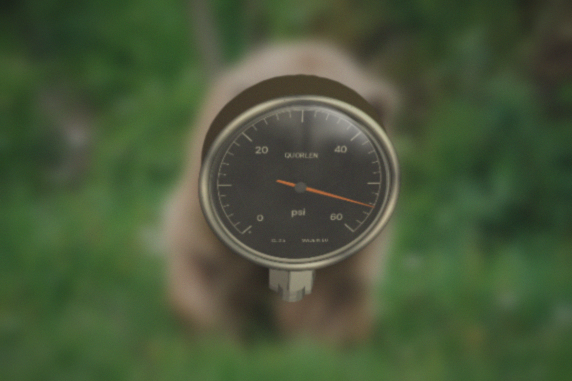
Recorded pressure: 54 (psi)
